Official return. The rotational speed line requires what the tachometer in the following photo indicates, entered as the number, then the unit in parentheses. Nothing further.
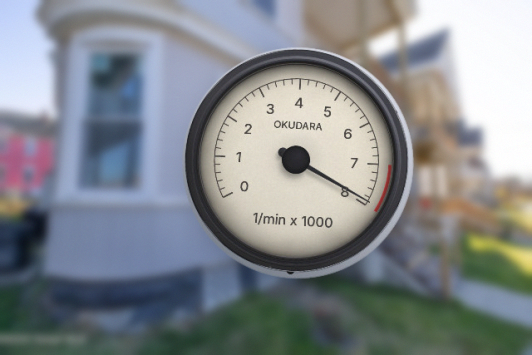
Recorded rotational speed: 7900 (rpm)
